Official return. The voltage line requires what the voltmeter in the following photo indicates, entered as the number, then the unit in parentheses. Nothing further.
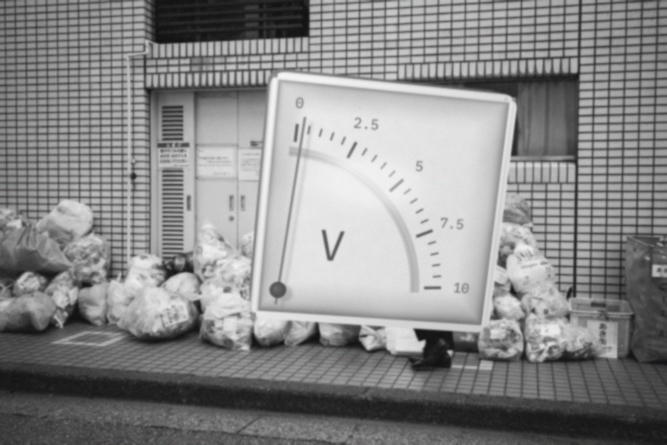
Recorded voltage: 0.25 (V)
